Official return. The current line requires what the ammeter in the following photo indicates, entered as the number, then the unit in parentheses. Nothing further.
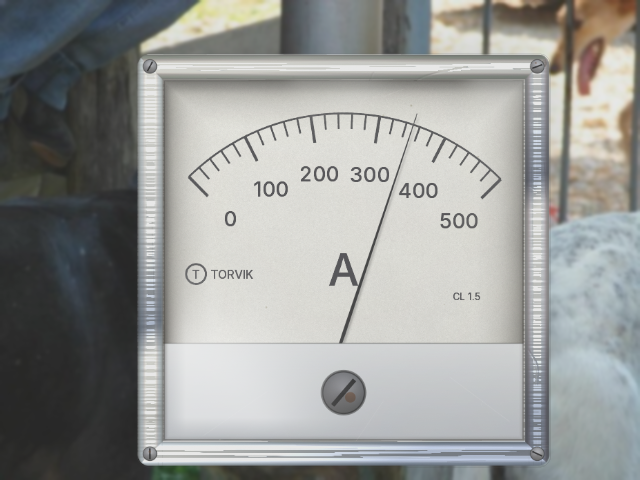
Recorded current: 350 (A)
